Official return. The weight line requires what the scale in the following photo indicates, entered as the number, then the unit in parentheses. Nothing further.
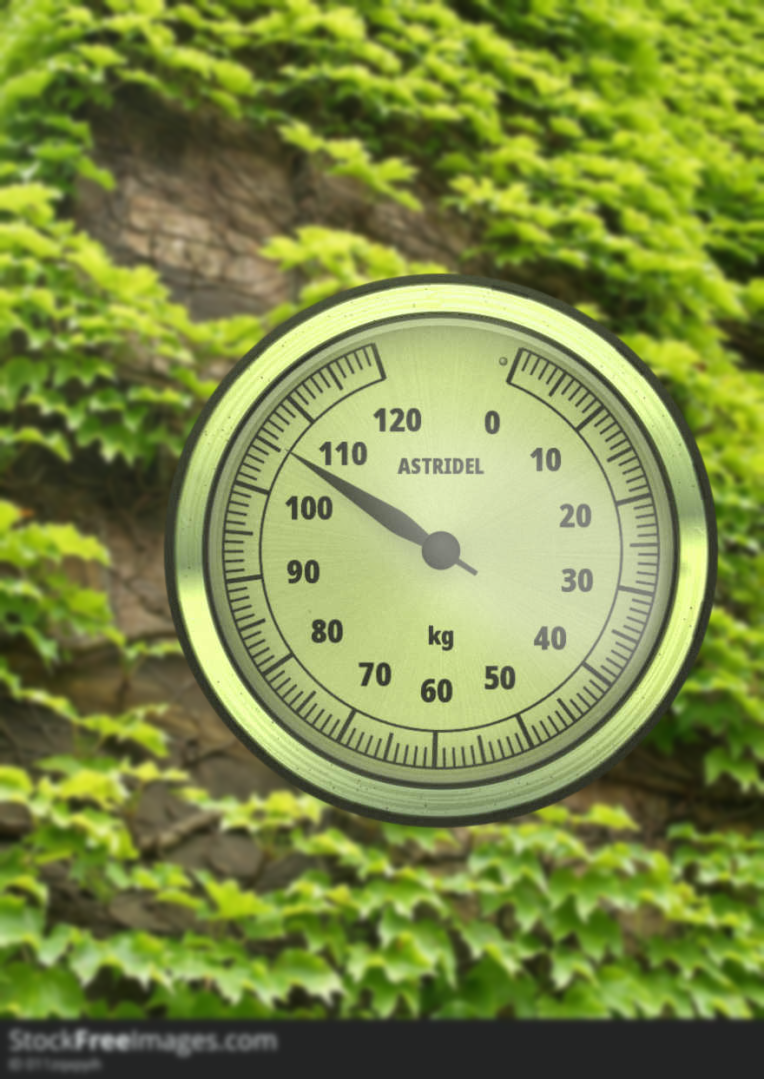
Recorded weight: 105.5 (kg)
